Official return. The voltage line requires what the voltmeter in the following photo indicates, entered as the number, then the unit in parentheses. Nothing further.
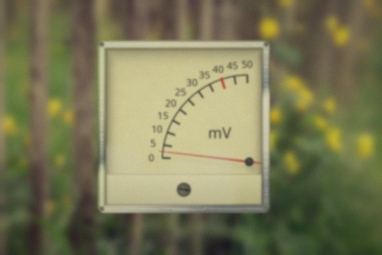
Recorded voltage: 2.5 (mV)
